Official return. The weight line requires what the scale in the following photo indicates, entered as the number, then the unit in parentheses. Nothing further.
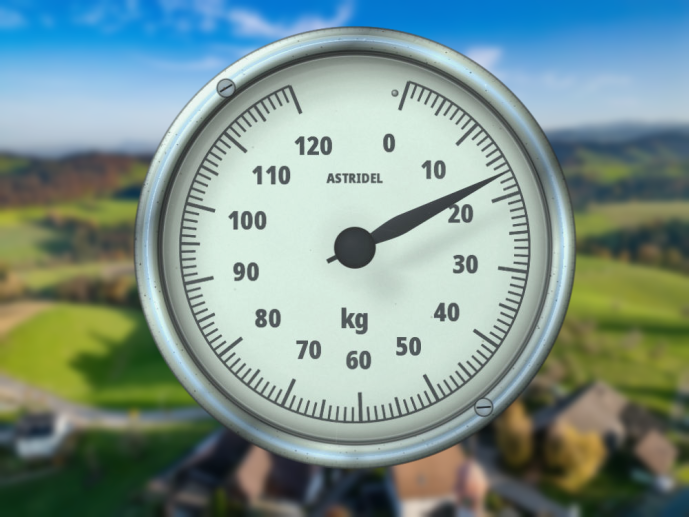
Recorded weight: 17 (kg)
